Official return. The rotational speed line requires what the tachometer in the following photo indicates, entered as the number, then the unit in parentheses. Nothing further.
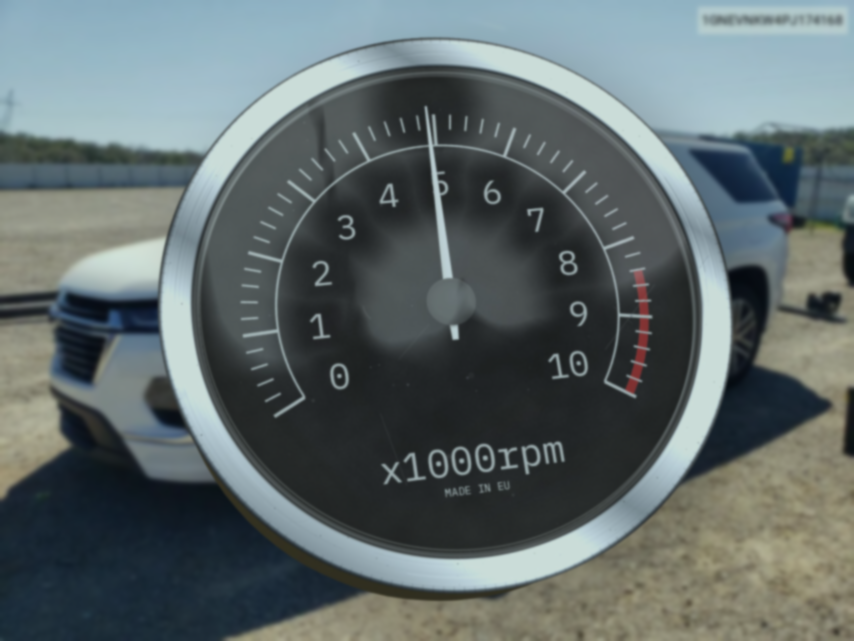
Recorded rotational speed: 4900 (rpm)
